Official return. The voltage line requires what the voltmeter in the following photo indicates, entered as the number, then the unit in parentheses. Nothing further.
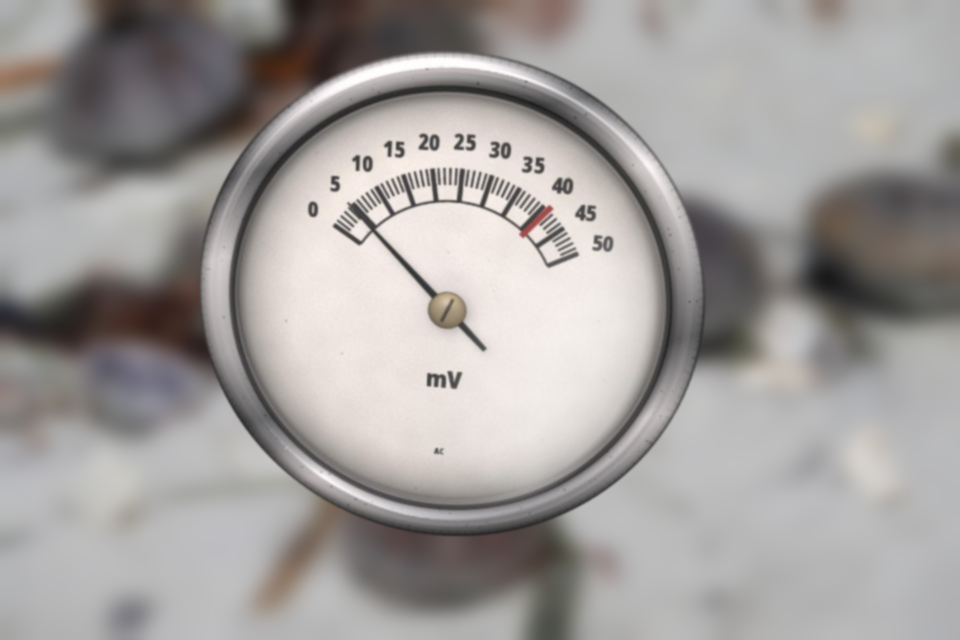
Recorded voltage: 5 (mV)
